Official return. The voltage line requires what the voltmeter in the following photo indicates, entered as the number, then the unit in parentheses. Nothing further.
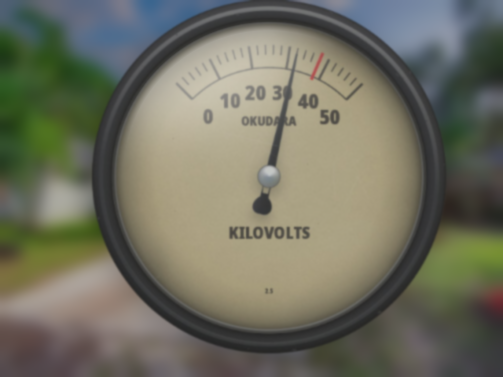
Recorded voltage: 32 (kV)
